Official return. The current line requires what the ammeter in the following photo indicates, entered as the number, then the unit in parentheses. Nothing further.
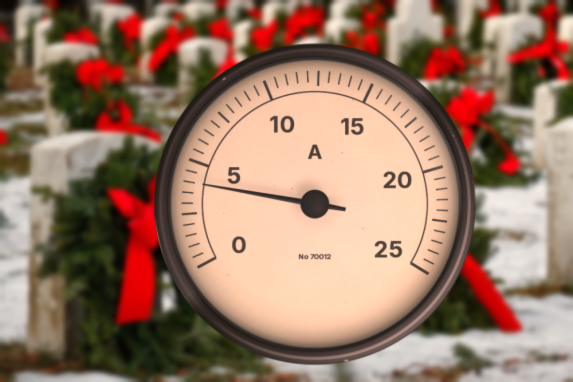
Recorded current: 4 (A)
